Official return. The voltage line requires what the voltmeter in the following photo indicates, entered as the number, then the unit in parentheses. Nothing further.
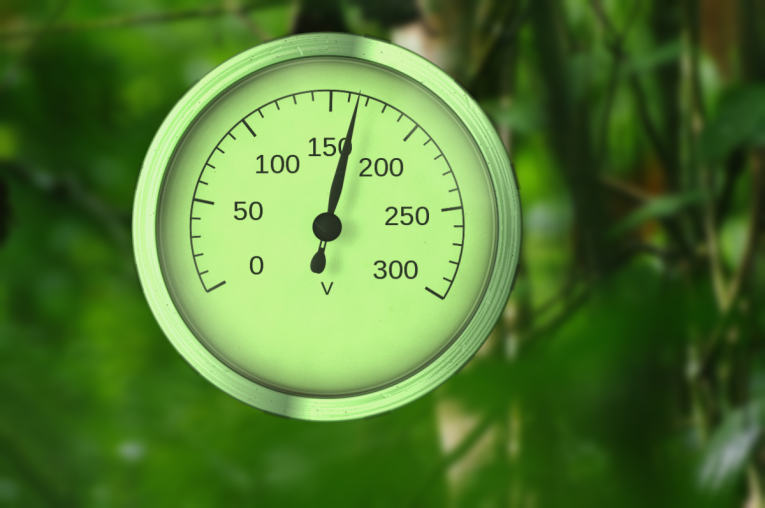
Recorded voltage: 165 (V)
